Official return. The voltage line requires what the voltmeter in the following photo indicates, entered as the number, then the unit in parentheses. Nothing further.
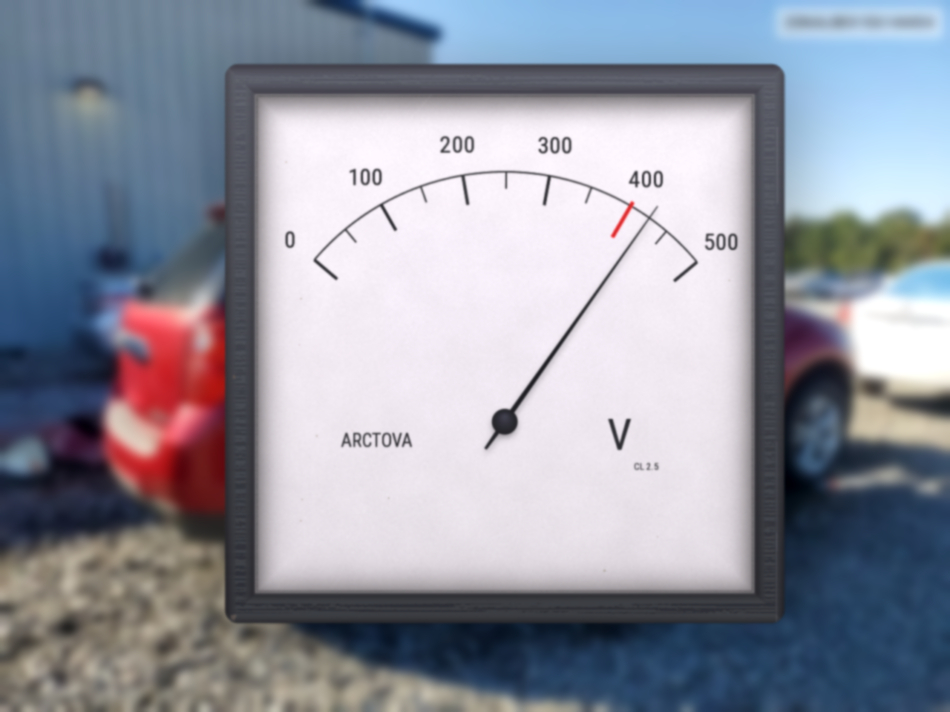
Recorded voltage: 425 (V)
